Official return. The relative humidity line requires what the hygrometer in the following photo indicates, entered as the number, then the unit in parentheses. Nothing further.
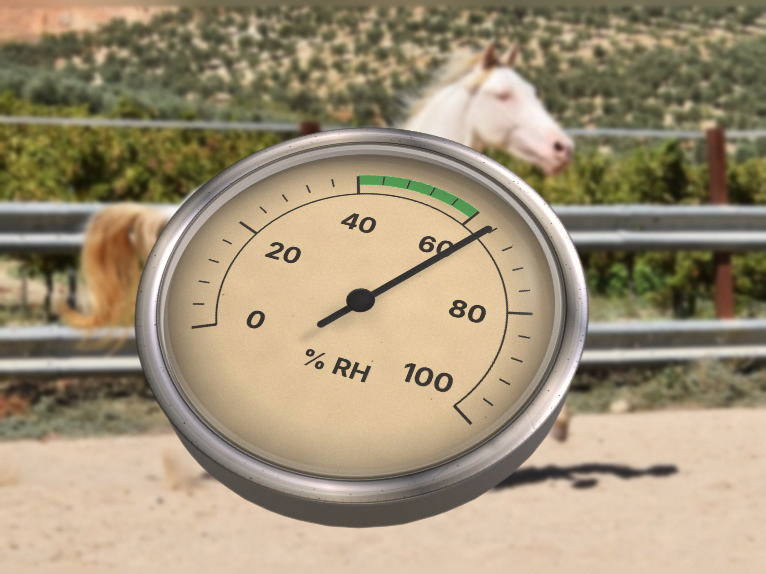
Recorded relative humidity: 64 (%)
